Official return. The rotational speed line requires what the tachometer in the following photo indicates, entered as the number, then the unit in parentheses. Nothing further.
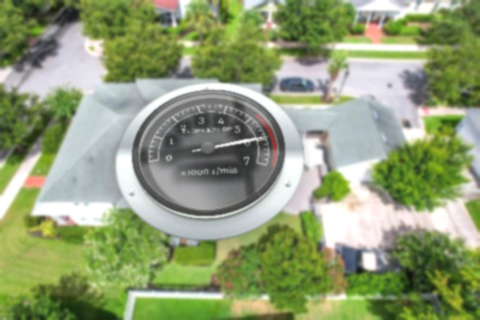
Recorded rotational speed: 6000 (rpm)
